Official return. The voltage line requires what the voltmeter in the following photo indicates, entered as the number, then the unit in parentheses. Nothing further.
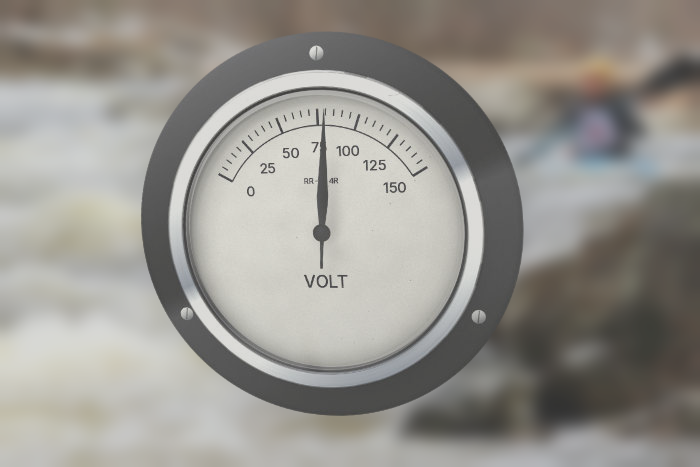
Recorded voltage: 80 (V)
